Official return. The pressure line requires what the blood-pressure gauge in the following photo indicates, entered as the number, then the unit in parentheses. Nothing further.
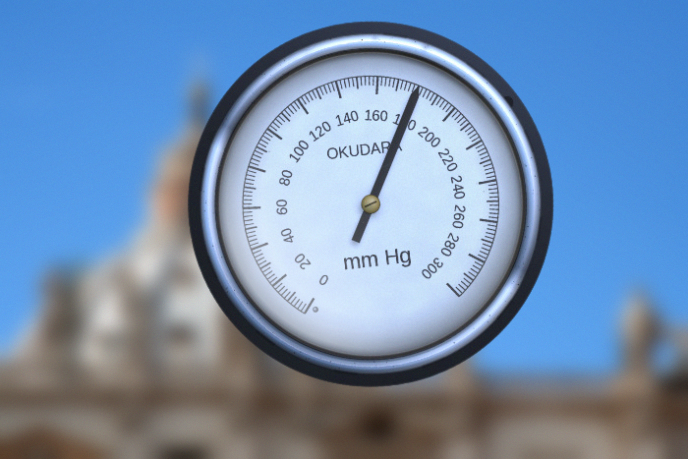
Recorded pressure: 180 (mmHg)
